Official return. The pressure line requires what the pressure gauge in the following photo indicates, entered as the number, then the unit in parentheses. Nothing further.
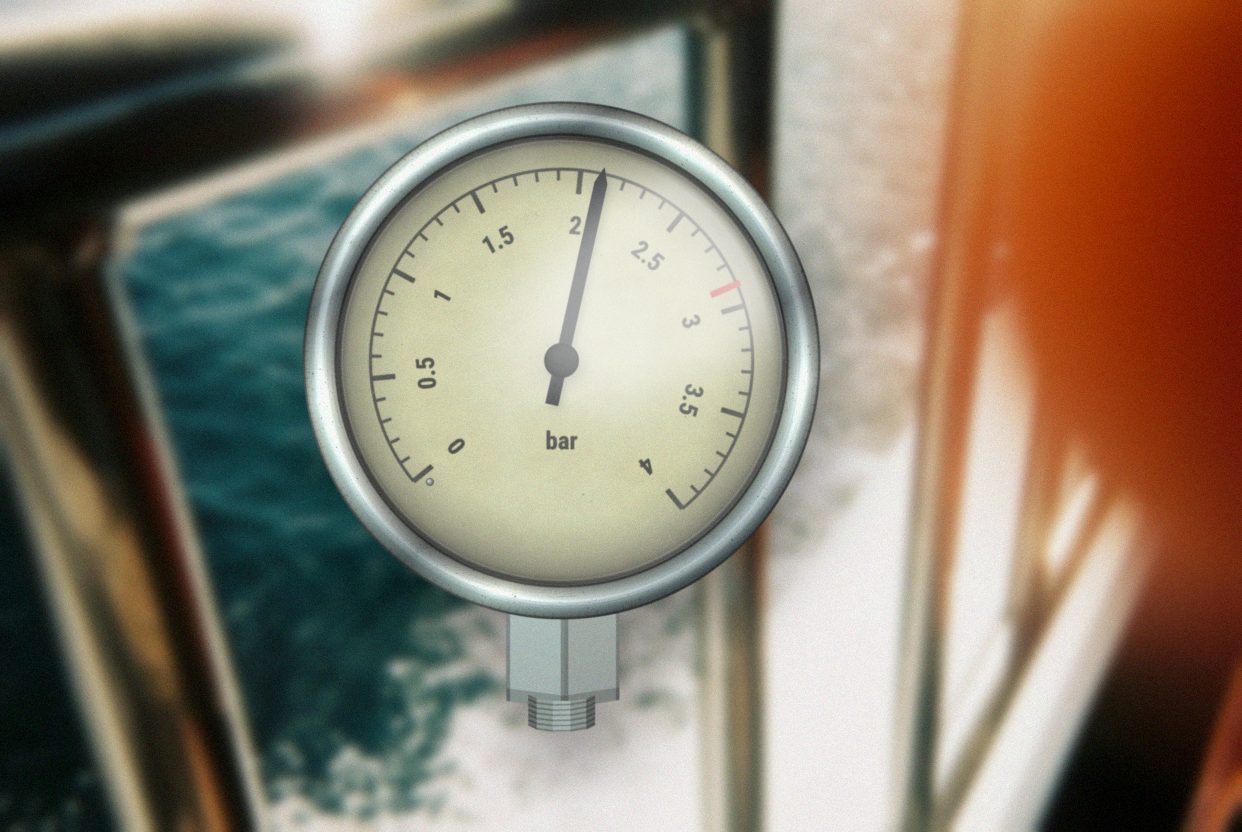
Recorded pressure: 2.1 (bar)
